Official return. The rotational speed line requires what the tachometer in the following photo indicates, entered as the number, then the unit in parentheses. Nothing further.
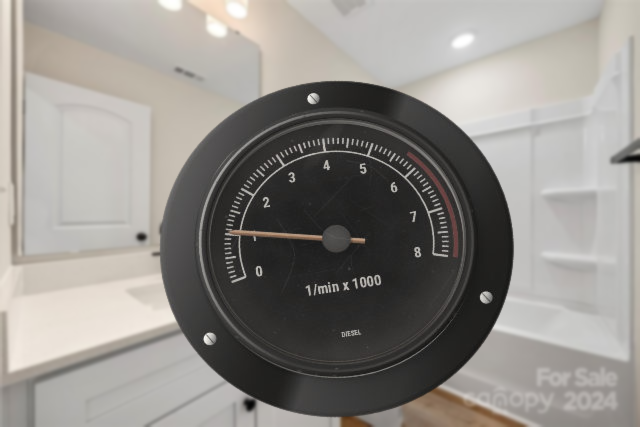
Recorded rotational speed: 1000 (rpm)
